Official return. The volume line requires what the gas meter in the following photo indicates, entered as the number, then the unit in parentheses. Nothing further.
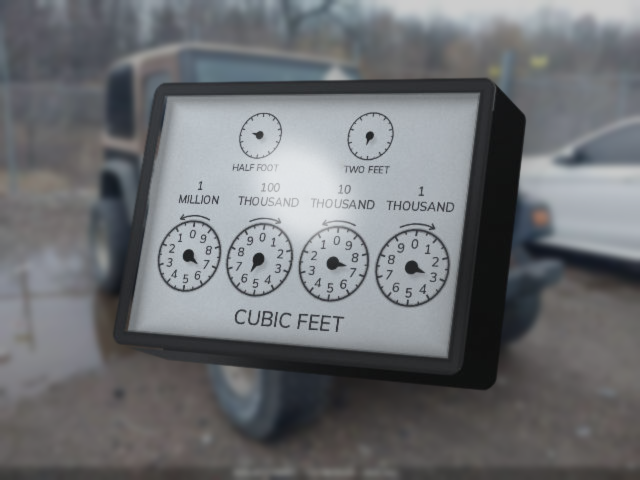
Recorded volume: 657300 (ft³)
